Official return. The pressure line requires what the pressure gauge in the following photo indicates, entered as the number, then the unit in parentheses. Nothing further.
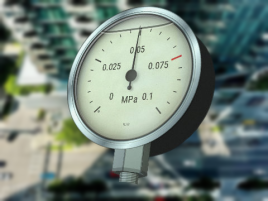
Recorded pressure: 0.05 (MPa)
